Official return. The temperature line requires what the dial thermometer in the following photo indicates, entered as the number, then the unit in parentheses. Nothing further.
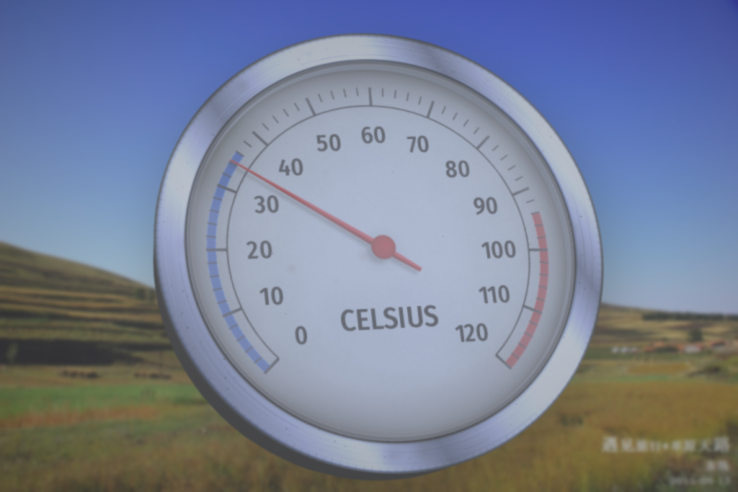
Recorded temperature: 34 (°C)
